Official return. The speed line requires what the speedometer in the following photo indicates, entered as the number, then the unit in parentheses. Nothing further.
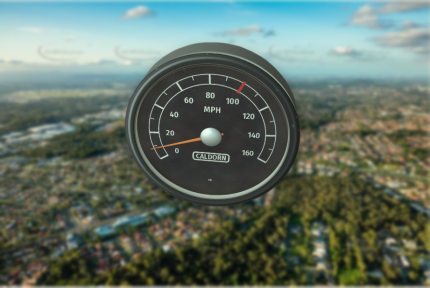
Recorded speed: 10 (mph)
